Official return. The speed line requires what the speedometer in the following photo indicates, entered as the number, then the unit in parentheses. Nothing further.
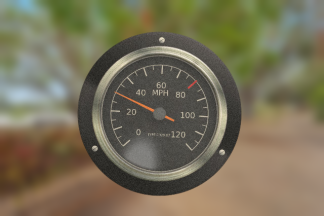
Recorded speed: 30 (mph)
